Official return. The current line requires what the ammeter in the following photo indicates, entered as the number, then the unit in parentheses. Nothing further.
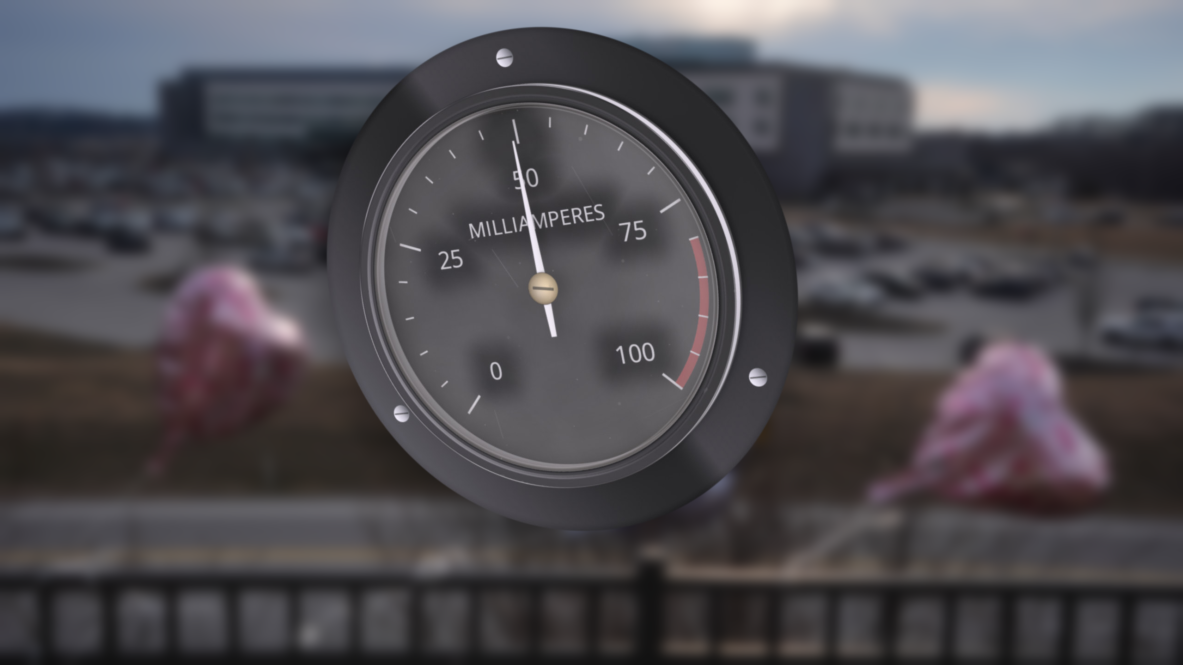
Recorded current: 50 (mA)
